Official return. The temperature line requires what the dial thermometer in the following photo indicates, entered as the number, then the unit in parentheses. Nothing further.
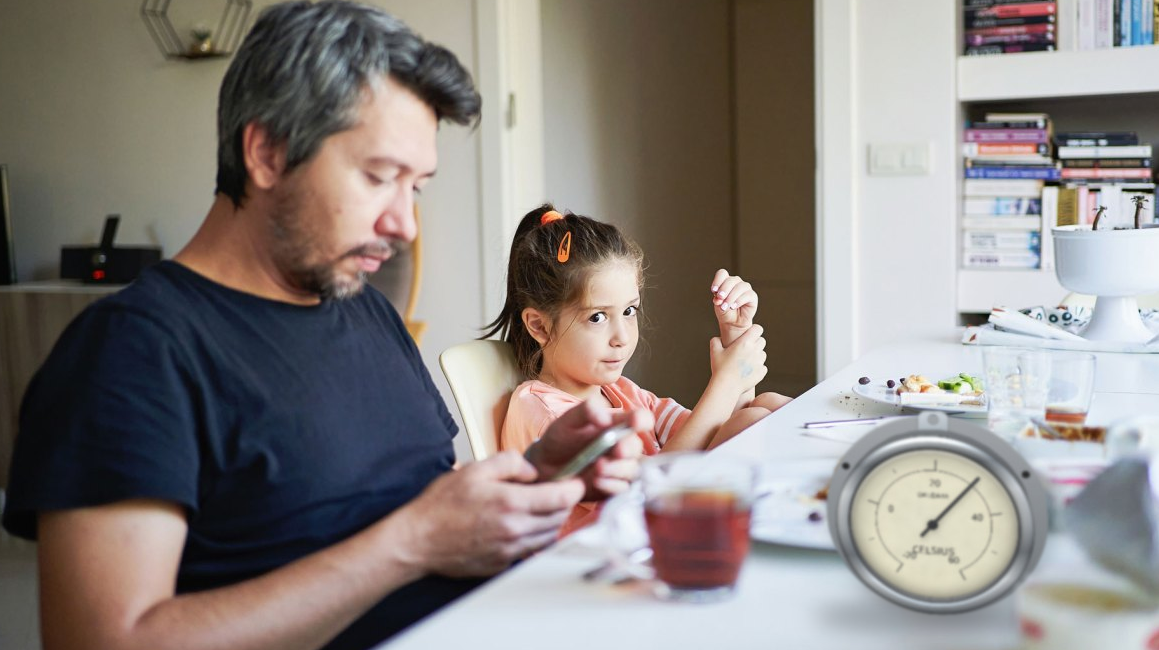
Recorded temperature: 30 (°C)
